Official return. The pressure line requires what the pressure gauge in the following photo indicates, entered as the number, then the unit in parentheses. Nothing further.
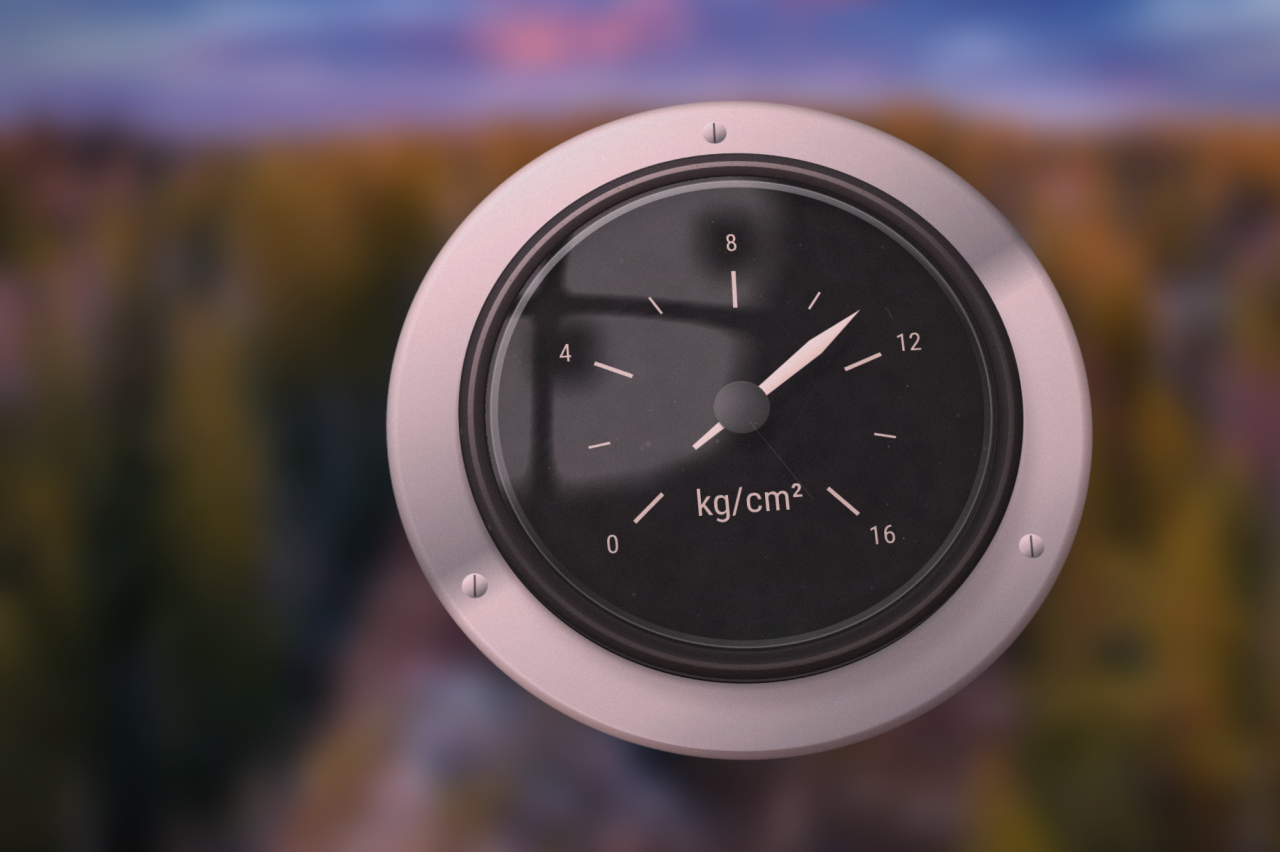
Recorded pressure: 11 (kg/cm²)
